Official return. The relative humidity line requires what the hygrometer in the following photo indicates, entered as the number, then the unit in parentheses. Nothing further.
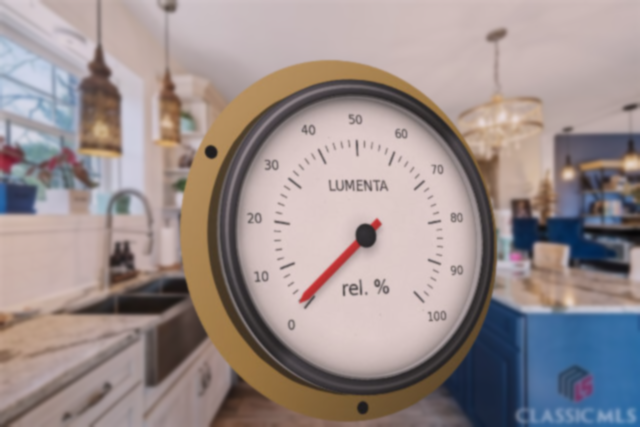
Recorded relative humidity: 2 (%)
